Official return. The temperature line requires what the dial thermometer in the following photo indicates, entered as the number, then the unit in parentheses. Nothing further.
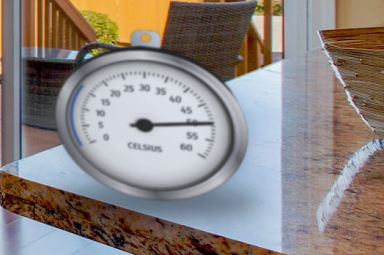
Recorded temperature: 50 (°C)
